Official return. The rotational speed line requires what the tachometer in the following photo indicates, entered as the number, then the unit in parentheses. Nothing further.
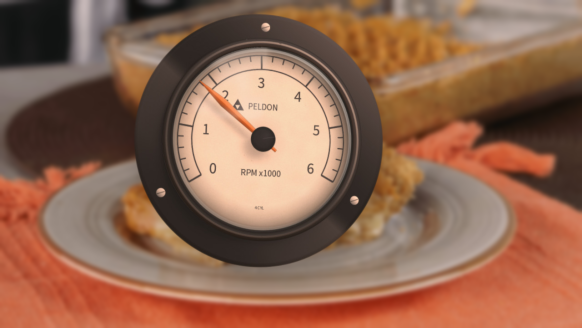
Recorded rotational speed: 1800 (rpm)
